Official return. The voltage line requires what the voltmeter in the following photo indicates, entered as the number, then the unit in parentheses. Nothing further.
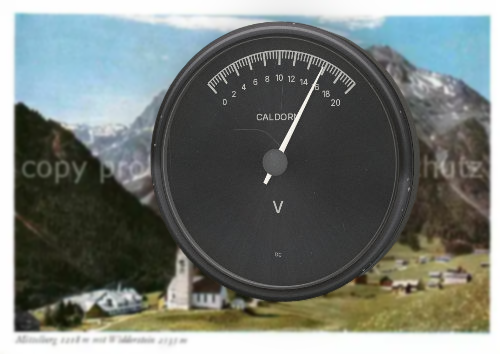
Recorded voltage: 16 (V)
